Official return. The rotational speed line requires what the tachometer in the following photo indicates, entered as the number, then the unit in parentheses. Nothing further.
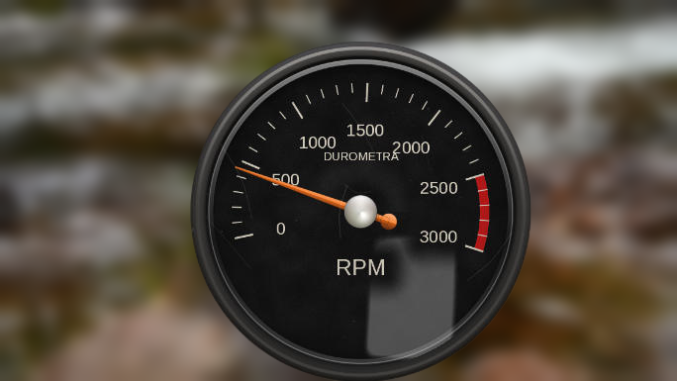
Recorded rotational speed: 450 (rpm)
